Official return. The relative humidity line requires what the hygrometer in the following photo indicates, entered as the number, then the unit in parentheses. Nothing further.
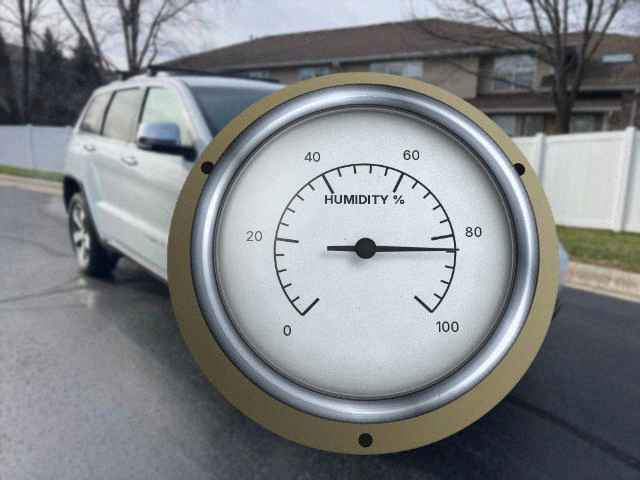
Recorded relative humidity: 84 (%)
